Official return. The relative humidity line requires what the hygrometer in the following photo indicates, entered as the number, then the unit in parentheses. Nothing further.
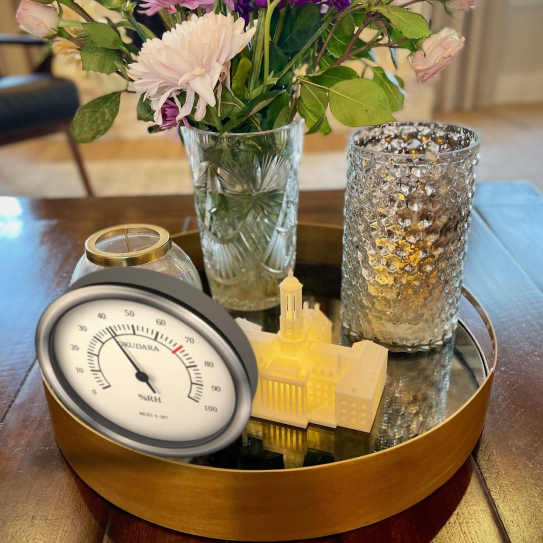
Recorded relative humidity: 40 (%)
